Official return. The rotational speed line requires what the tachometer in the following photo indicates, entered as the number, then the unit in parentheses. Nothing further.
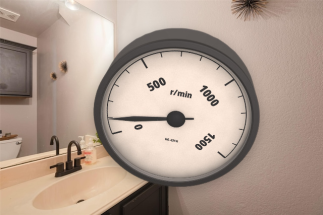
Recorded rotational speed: 100 (rpm)
